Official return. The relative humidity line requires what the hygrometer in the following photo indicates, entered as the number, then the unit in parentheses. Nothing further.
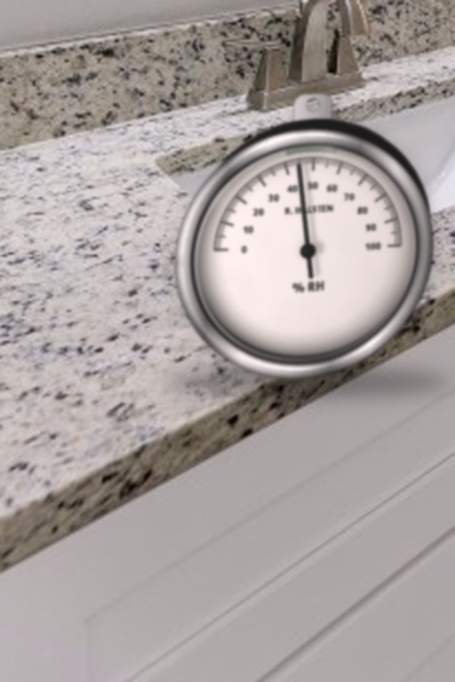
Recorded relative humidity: 45 (%)
